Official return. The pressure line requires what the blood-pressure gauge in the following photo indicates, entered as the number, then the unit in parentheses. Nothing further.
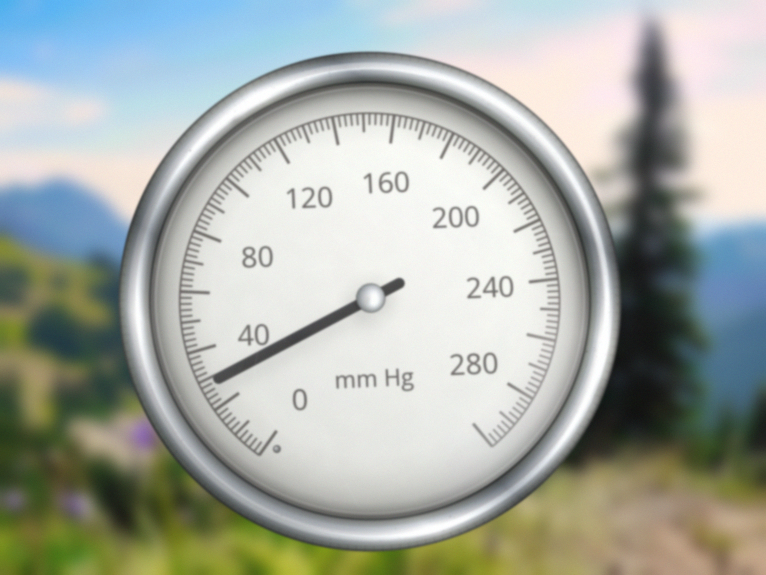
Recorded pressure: 28 (mmHg)
